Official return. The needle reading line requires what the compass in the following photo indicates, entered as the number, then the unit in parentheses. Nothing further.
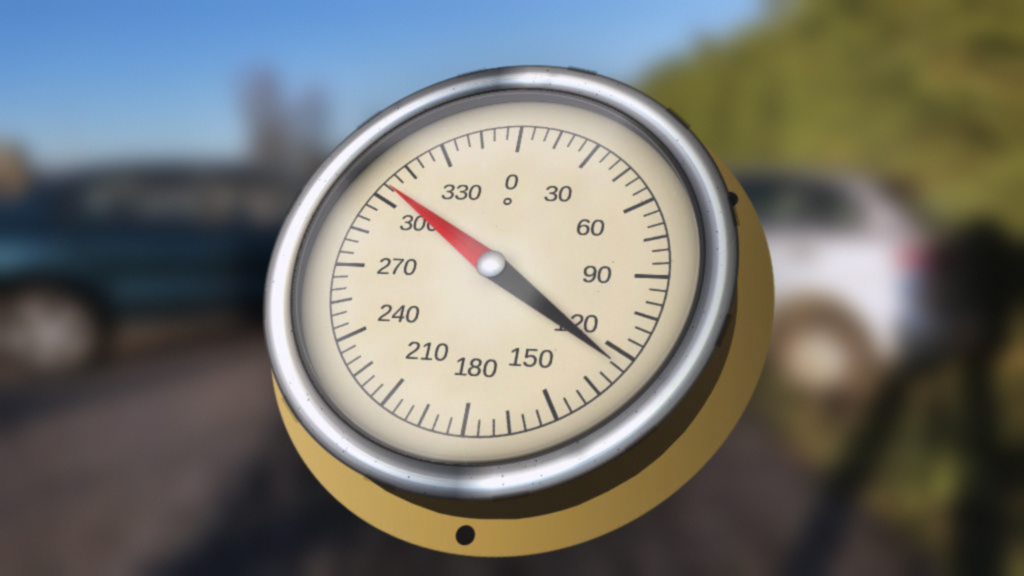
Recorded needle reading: 305 (°)
